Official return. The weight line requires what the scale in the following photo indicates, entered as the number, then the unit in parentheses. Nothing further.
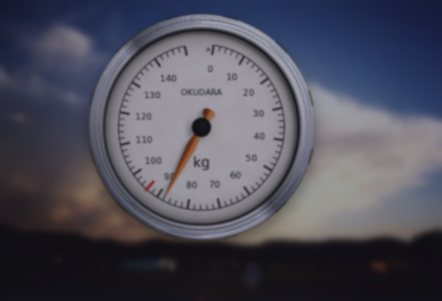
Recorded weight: 88 (kg)
